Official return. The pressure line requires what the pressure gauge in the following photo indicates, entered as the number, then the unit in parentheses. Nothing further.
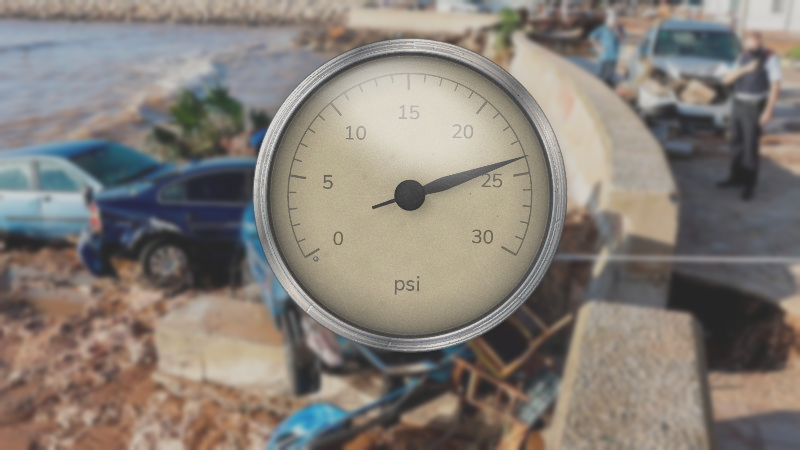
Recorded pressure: 24 (psi)
